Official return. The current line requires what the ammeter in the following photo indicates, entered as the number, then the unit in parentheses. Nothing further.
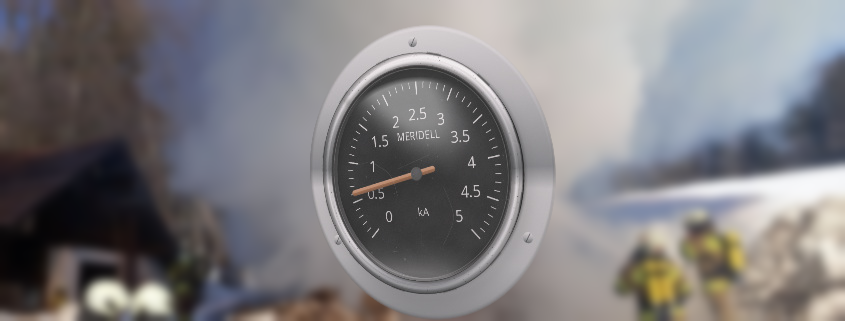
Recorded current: 0.6 (kA)
